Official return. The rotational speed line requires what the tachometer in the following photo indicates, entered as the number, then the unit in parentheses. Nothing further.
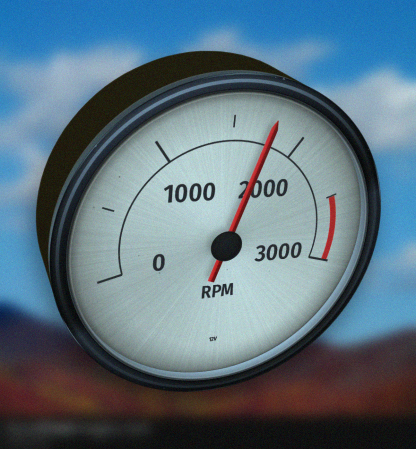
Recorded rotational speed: 1750 (rpm)
